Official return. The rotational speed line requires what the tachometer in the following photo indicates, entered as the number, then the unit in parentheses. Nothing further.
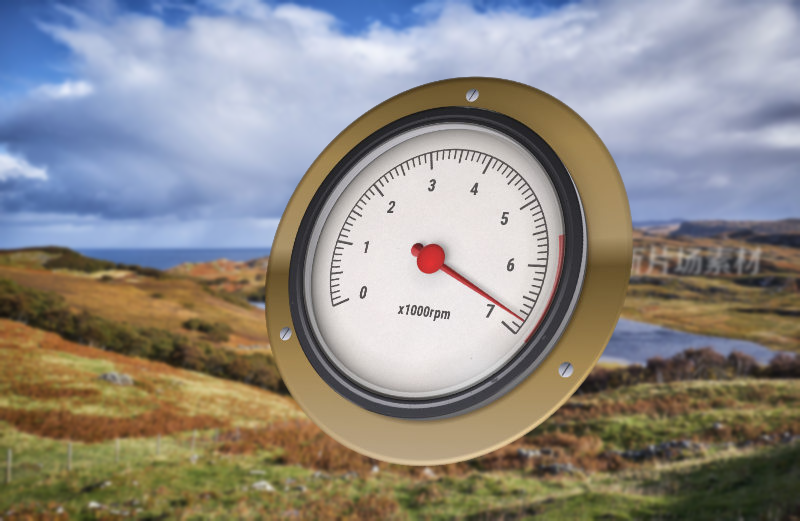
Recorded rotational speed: 6800 (rpm)
